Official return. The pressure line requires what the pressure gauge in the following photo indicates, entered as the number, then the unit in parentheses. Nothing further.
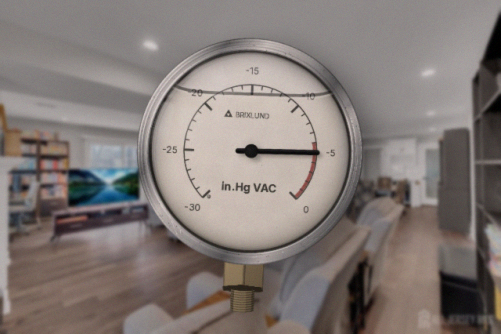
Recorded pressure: -5 (inHg)
